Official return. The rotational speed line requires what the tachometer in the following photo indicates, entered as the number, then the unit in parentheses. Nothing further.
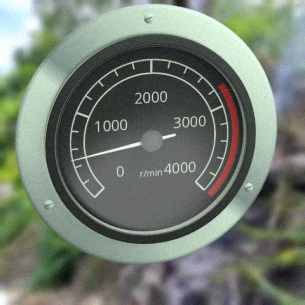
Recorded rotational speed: 500 (rpm)
